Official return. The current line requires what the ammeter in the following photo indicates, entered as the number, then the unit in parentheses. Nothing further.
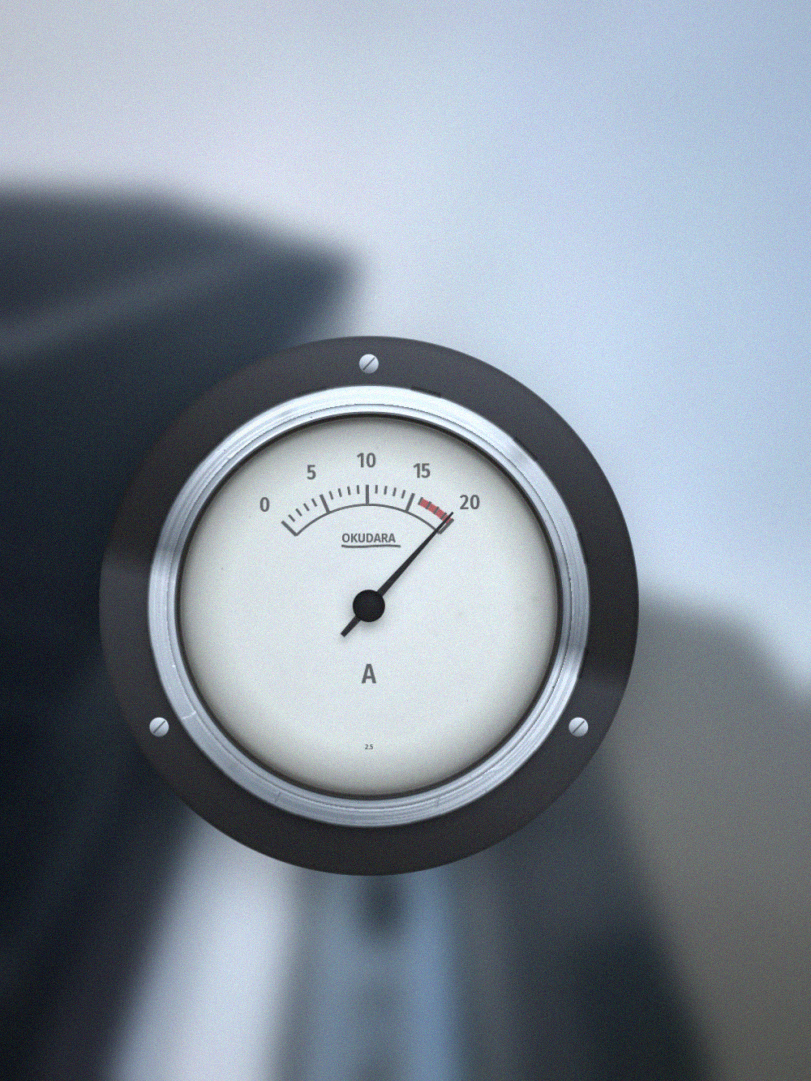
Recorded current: 19.5 (A)
